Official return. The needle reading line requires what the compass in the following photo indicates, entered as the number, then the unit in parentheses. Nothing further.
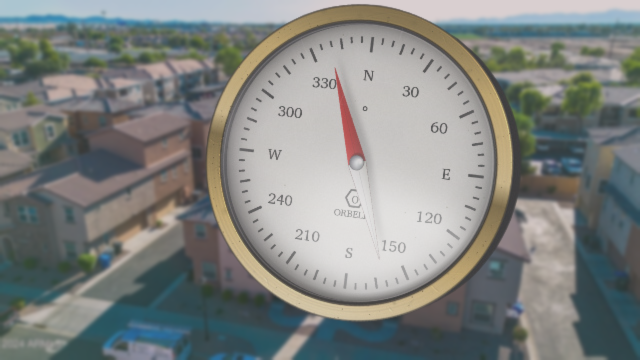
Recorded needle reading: 340 (°)
